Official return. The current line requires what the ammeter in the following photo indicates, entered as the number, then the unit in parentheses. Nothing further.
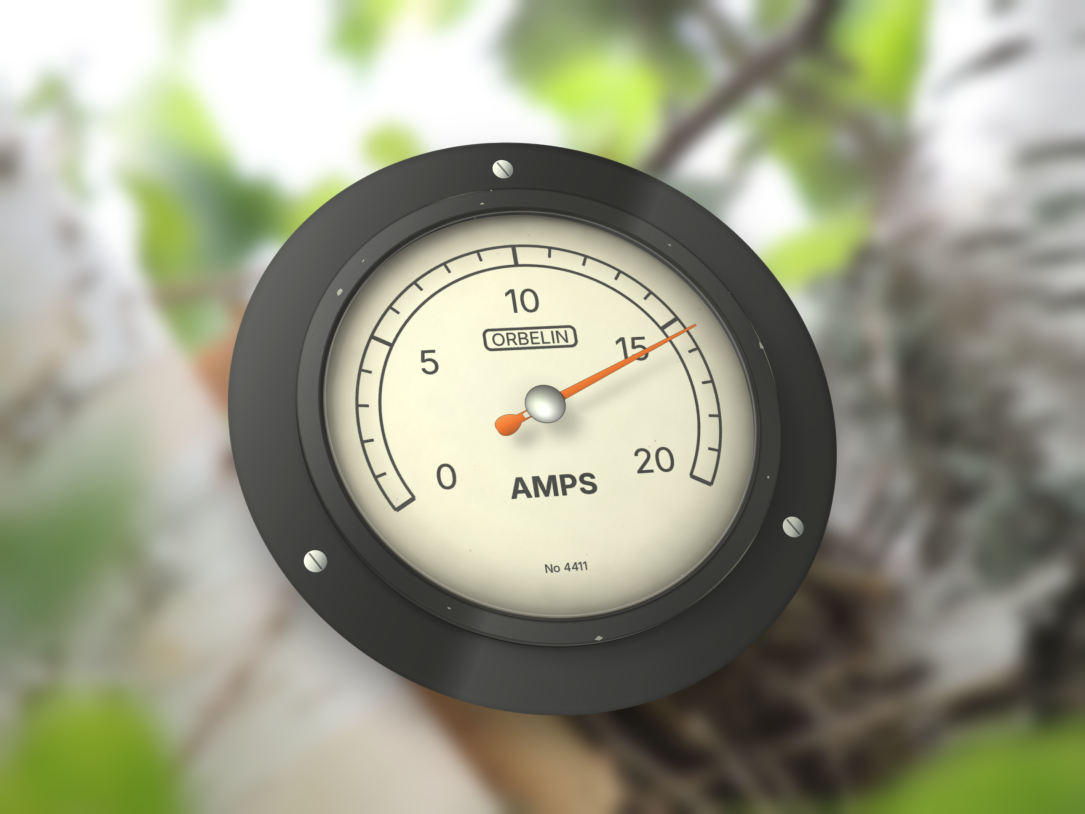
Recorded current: 15.5 (A)
